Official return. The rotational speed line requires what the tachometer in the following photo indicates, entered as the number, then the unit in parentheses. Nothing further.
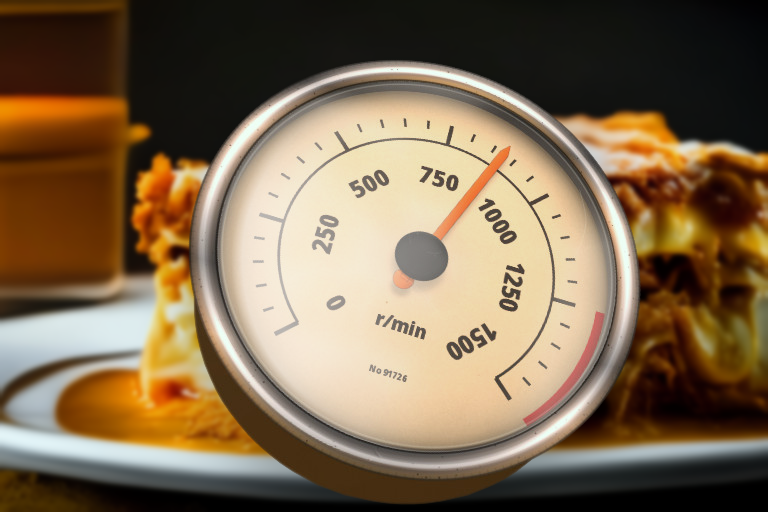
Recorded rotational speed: 875 (rpm)
